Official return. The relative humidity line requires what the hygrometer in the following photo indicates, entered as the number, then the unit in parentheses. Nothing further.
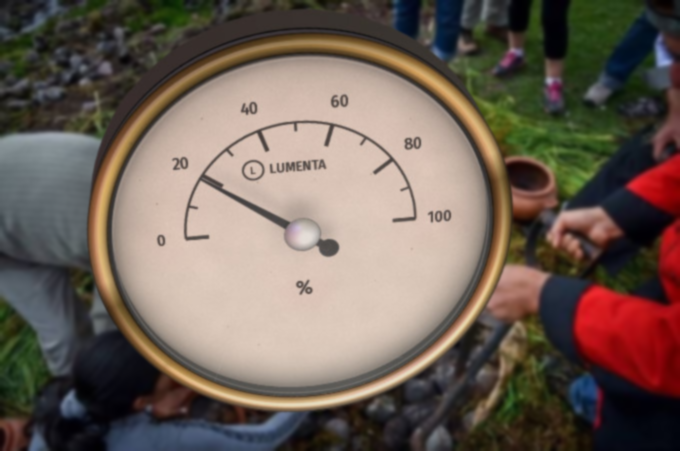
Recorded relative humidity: 20 (%)
